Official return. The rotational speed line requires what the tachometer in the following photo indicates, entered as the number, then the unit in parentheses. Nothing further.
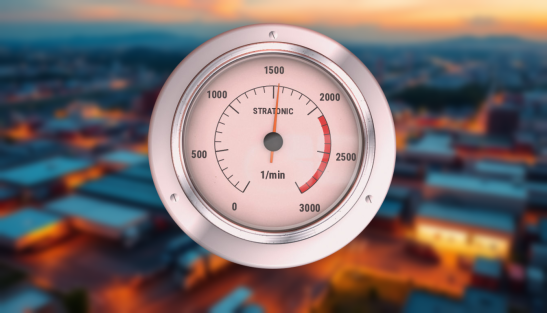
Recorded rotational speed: 1550 (rpm)
